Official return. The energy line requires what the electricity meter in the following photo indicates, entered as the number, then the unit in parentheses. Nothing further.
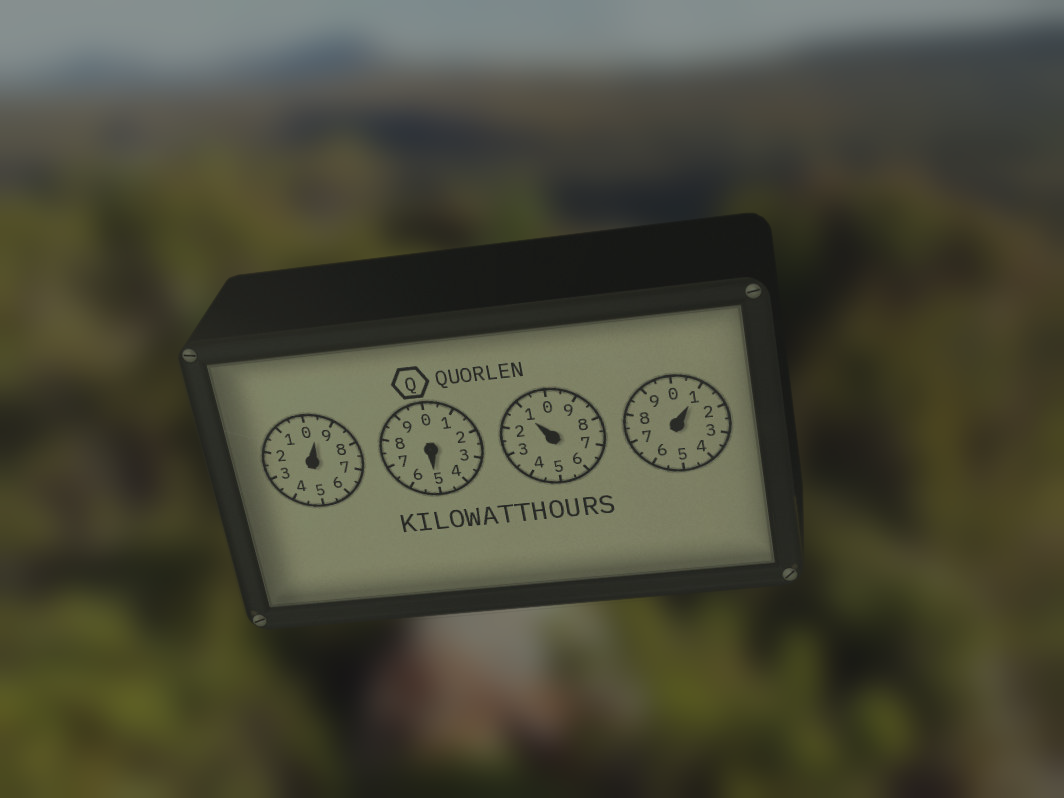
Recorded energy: 9511 (kWh)
